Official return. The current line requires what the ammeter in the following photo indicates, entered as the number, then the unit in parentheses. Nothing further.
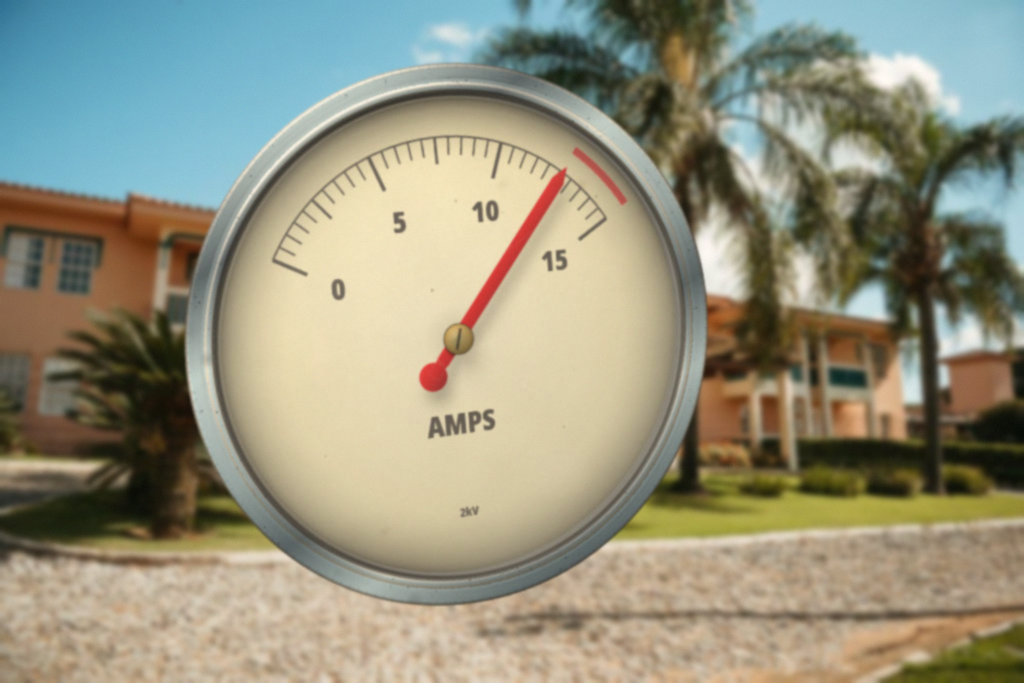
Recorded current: 12.5 (A)
